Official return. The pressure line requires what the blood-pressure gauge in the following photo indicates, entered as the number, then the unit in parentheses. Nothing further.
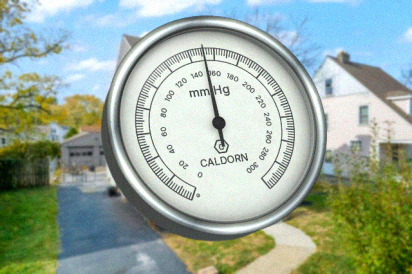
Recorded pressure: 150 (mmHg)
